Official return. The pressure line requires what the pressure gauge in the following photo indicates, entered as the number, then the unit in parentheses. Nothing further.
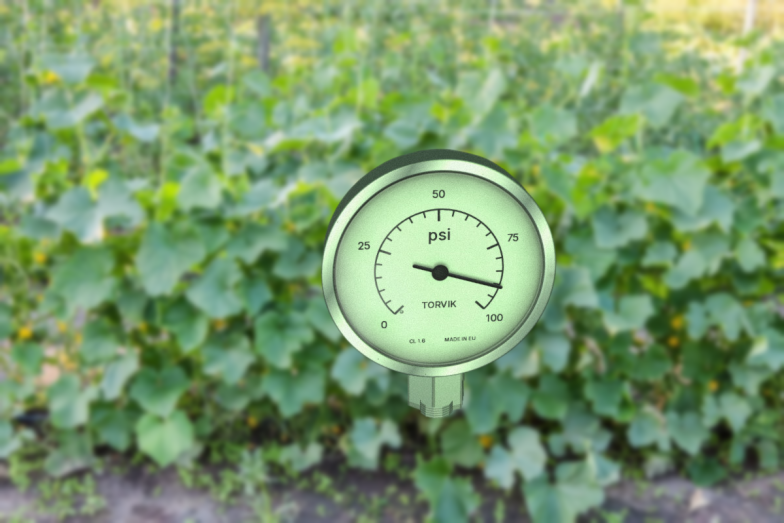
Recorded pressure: 90 (psi)
